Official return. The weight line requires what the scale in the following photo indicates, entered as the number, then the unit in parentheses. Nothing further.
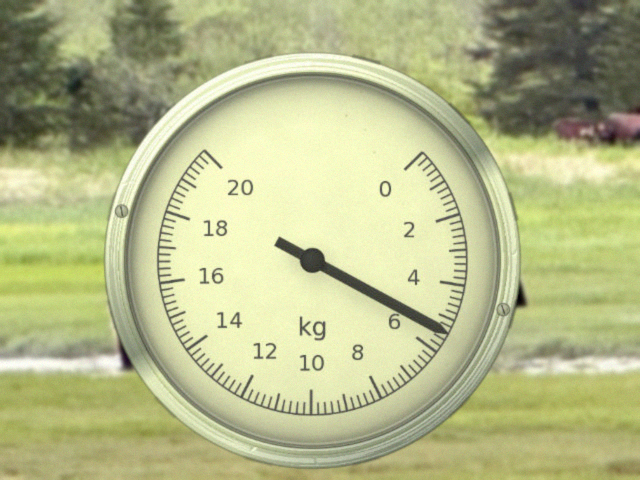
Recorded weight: 5.4 (kg)
